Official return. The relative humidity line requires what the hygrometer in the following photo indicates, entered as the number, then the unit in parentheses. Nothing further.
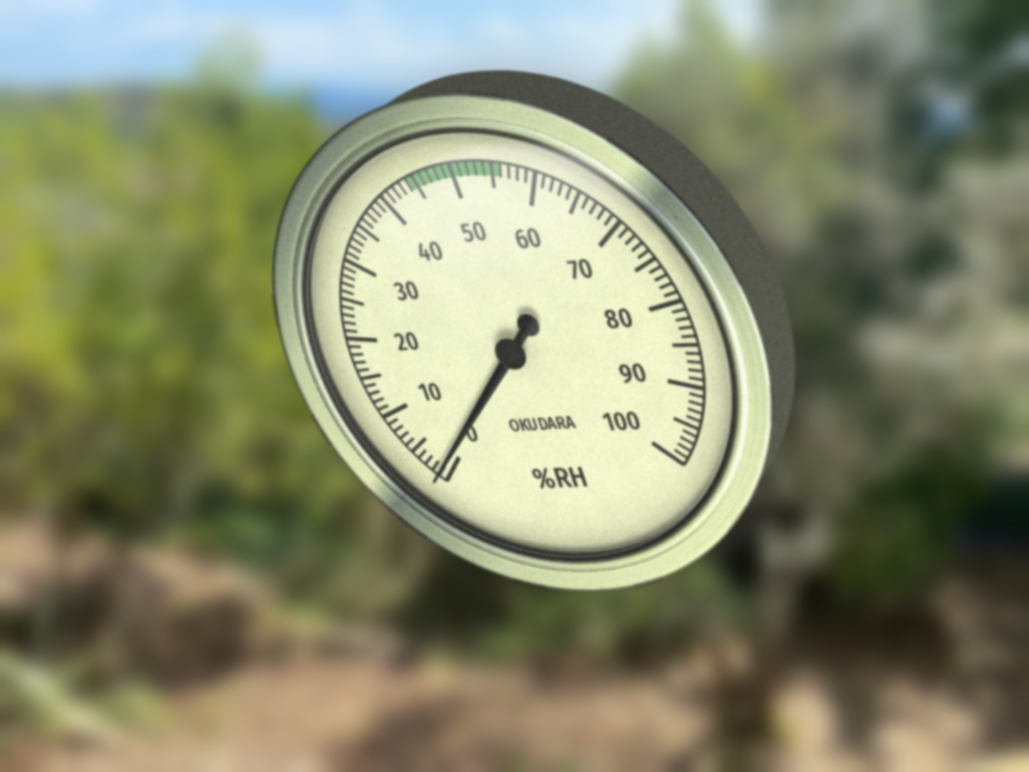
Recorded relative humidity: 1 (%)
